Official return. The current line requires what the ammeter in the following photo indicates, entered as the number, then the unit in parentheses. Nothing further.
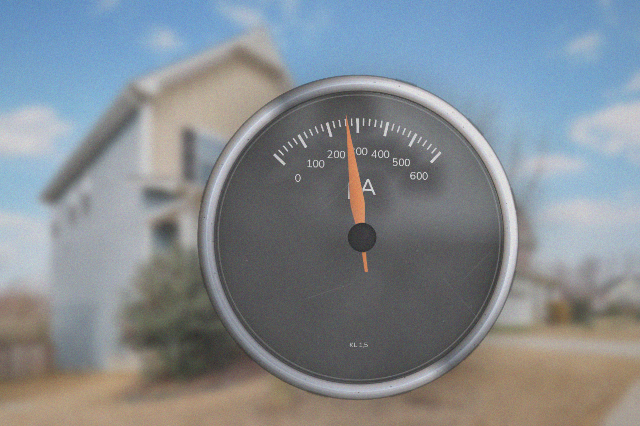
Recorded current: 260 (µA)
